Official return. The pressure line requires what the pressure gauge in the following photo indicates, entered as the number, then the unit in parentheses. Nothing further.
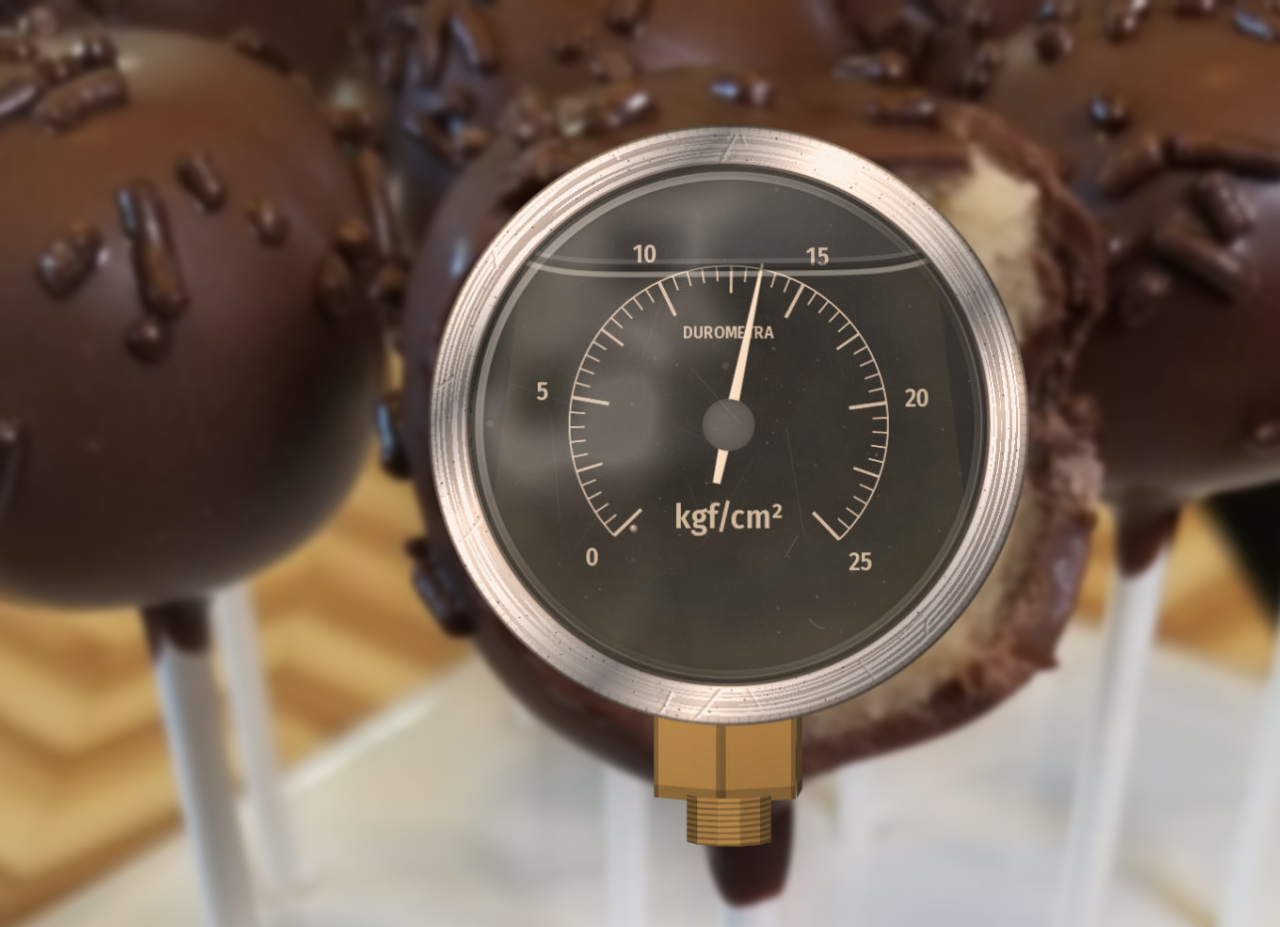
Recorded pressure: 13.5 (kg/cm²)
